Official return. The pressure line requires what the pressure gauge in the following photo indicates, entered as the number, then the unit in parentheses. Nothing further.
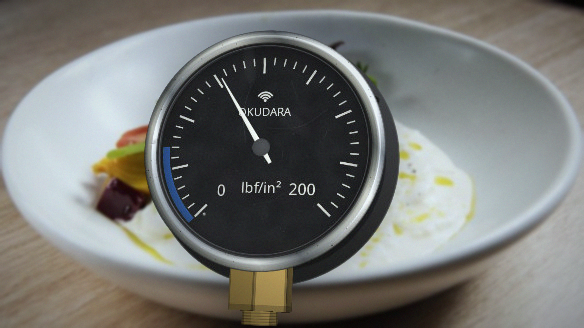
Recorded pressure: 77.5 (psi)
